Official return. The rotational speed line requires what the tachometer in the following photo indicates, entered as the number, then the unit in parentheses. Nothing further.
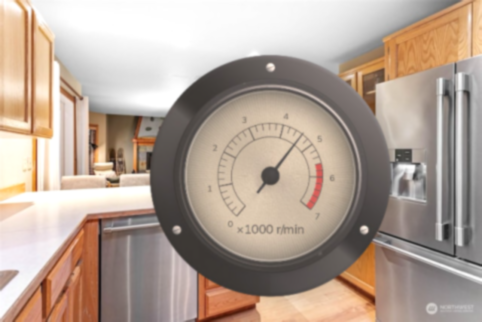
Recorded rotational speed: 4600 (rpm)
